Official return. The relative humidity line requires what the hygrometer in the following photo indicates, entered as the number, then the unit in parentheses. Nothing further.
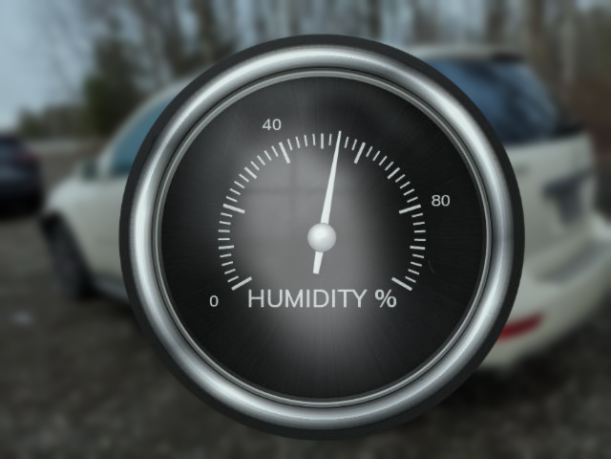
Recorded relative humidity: 54 (%)
